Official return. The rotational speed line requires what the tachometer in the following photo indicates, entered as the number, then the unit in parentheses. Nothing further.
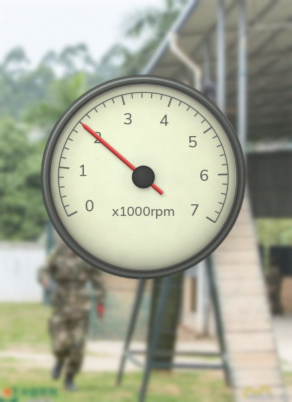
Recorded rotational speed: 2000 (rpm)
